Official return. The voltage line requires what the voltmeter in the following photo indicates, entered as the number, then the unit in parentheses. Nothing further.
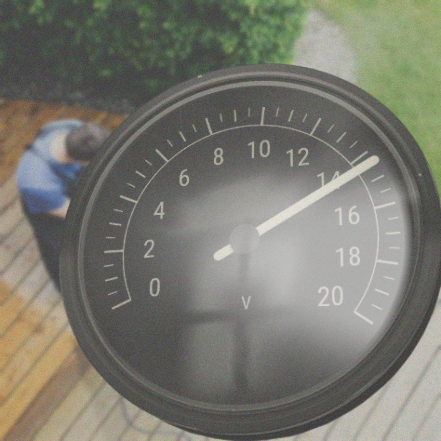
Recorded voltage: 14.5 (V)
